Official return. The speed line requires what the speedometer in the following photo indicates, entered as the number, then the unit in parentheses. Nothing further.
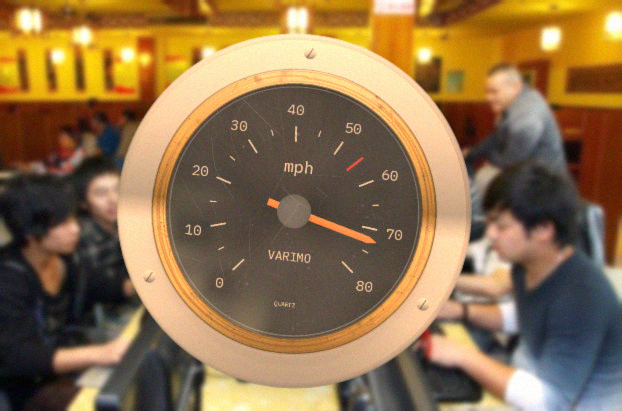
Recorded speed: 72.5 (mph)
